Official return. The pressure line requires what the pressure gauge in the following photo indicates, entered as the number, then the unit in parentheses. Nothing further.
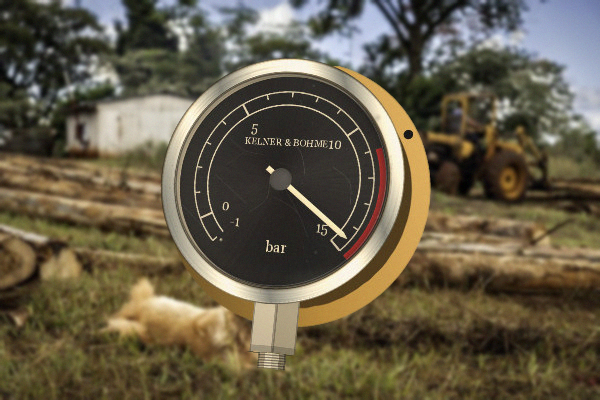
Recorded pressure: 14.5 (bar)
